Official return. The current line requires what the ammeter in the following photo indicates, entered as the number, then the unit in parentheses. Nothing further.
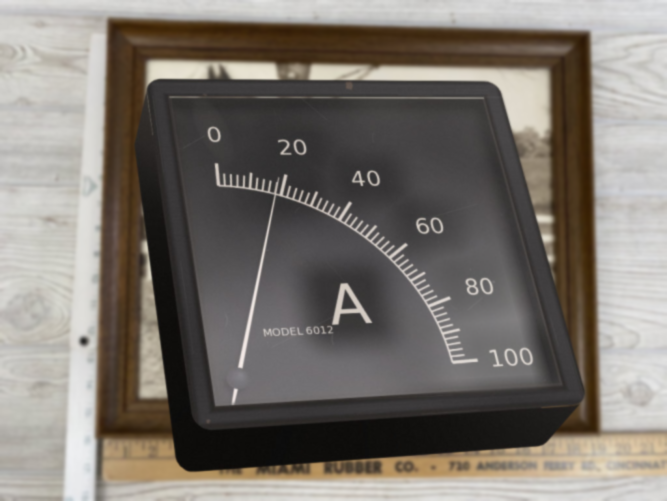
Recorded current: 18 (A)
